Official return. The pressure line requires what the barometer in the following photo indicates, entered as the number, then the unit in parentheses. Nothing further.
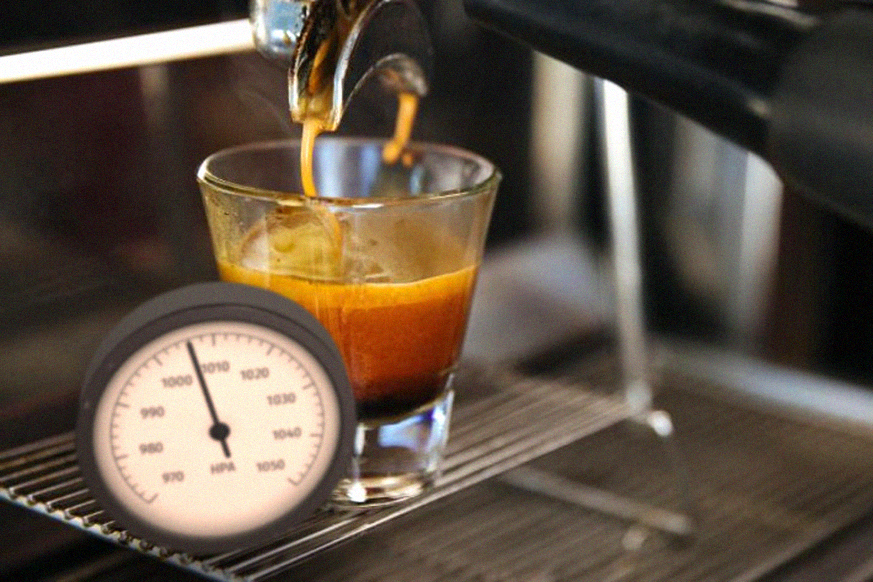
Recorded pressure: 1006 (hPa)
